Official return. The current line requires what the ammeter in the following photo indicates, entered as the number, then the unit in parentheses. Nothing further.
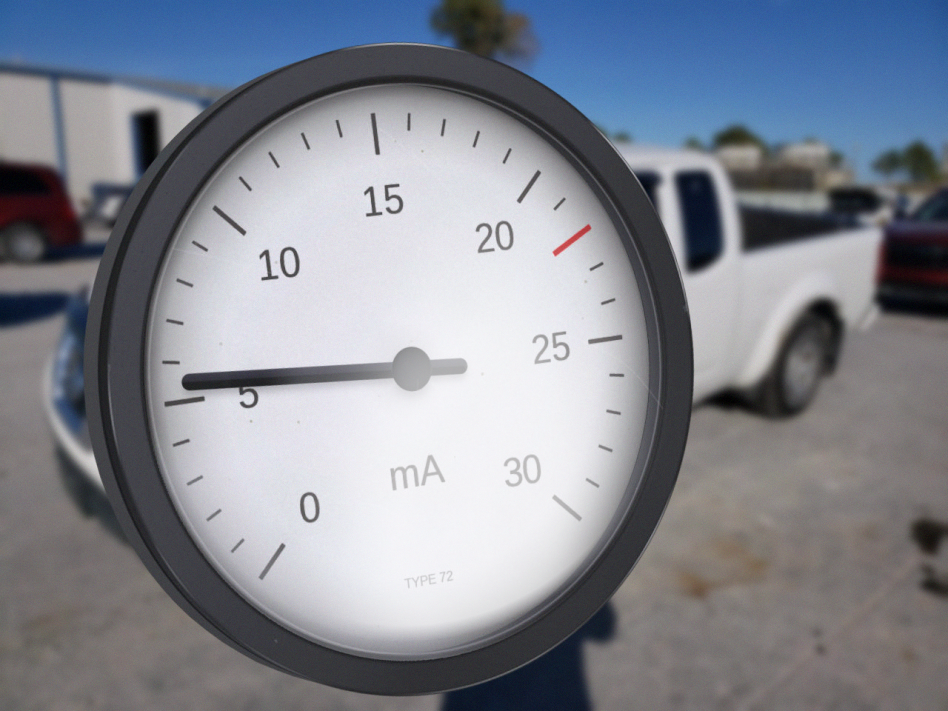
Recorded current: 5.5 (mA)
